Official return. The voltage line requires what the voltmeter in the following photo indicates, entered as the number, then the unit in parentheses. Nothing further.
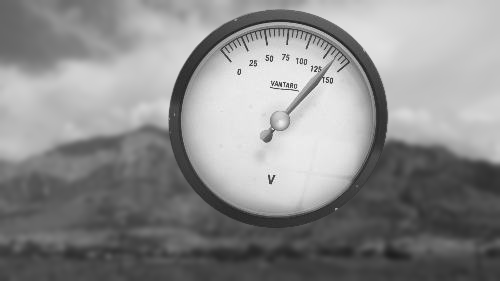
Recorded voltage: 135 (V)
